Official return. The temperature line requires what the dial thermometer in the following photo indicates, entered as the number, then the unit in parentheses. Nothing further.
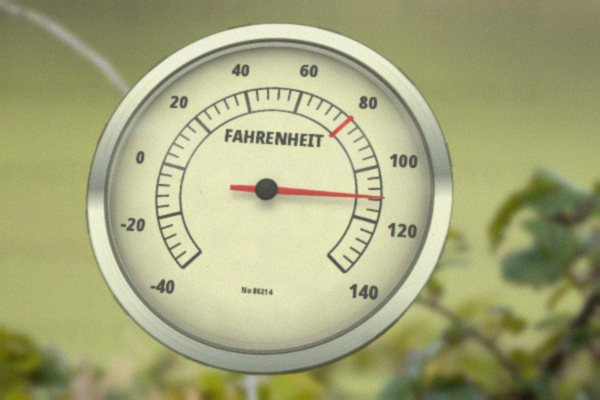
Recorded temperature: 112 (°F)
